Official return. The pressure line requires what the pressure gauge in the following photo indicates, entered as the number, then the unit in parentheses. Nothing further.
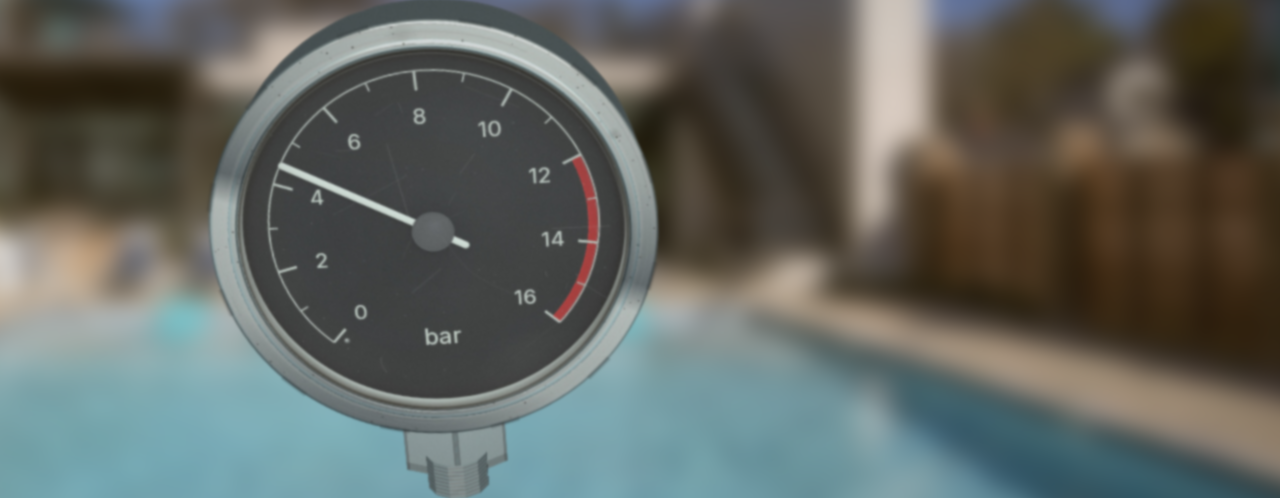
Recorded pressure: 4.5 (bar)
